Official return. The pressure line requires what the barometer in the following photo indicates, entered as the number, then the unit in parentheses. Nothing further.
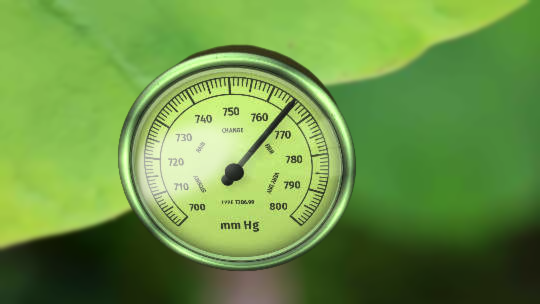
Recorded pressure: 765 (mmHg)
